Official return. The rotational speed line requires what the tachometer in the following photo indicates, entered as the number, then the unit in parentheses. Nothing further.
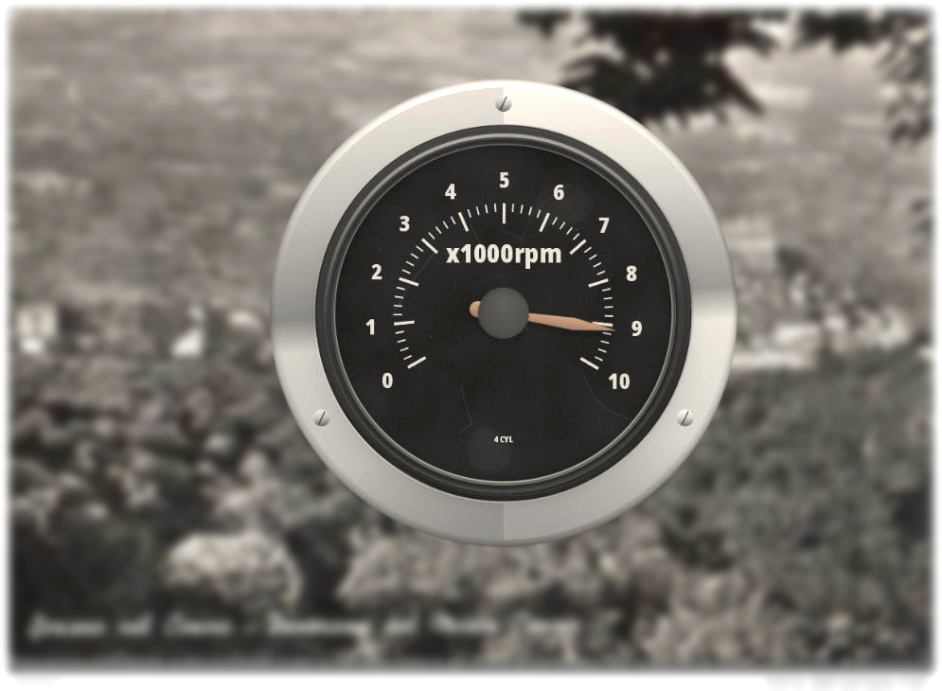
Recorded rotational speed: 9100 (rpm)
